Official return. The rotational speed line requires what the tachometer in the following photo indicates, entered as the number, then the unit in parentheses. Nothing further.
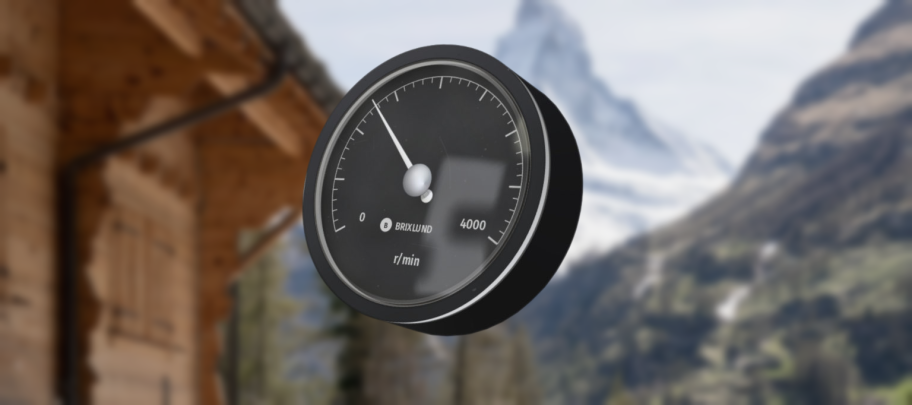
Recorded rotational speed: 1300 (rpm)
